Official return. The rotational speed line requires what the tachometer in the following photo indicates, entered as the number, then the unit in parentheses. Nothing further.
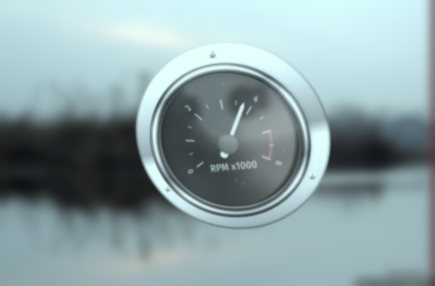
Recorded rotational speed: 3750 (rpm)
